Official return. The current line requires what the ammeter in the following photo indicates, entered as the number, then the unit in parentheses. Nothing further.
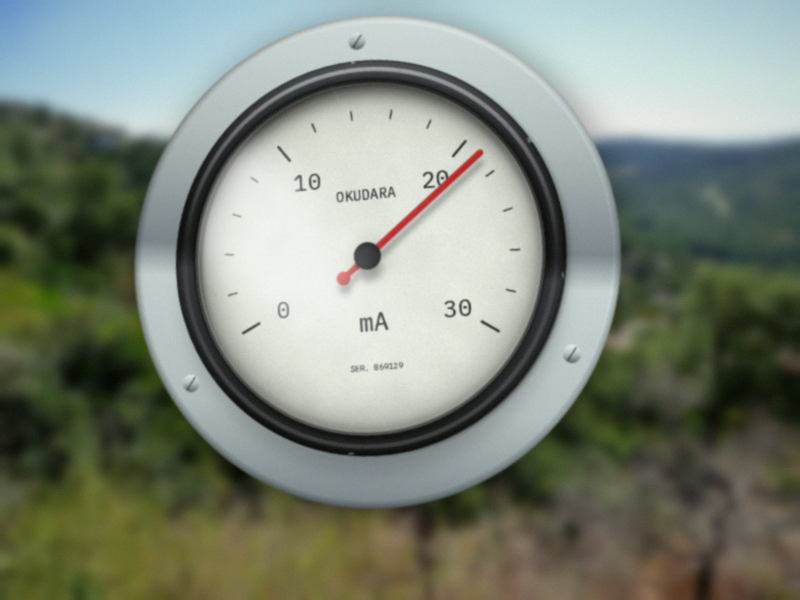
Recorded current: 21 (mA)
